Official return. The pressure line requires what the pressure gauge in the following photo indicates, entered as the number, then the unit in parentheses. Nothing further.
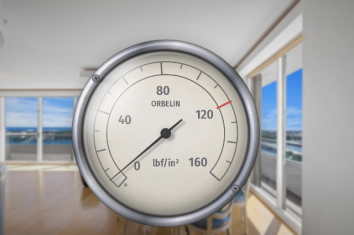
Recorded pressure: 5 (psi)
